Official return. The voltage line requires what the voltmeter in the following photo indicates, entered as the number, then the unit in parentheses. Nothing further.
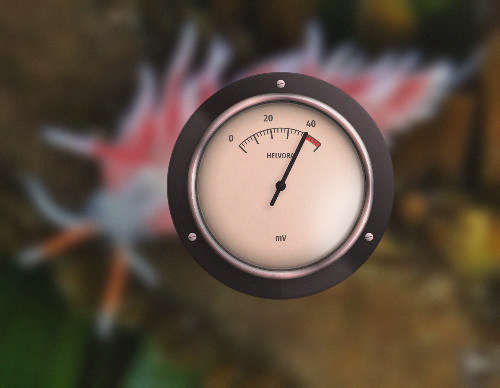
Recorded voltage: 40 (mV)
